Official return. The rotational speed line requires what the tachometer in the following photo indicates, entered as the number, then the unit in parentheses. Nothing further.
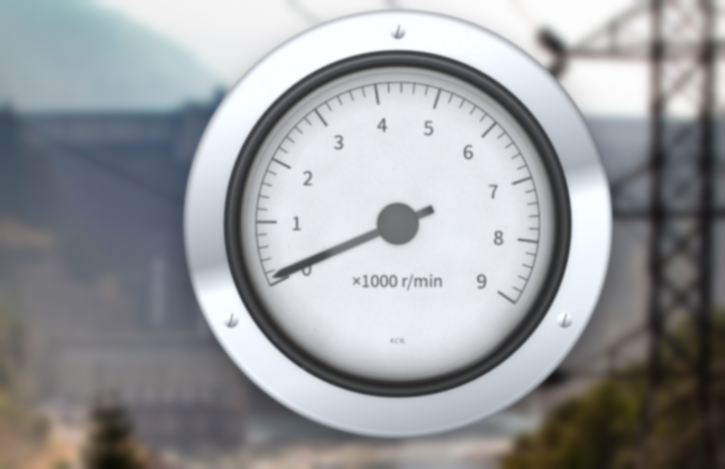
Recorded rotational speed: 100 (rpm)
